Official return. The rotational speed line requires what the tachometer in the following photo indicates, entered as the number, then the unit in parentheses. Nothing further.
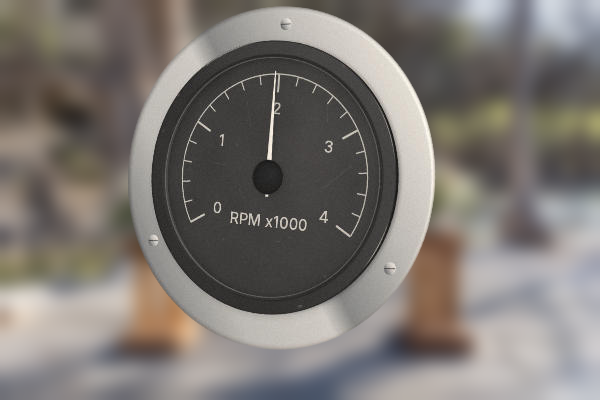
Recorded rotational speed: 2000 (rpm)
